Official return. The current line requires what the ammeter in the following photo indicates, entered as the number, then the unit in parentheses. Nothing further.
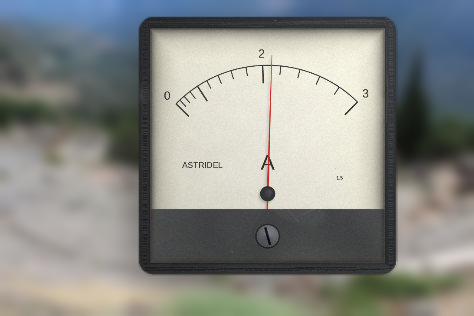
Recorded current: 2.1 (A)
